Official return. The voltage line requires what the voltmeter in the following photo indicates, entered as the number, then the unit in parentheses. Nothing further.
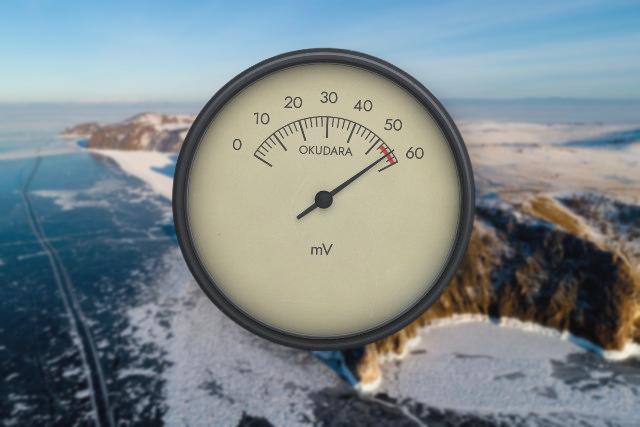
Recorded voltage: 56 (mV)
